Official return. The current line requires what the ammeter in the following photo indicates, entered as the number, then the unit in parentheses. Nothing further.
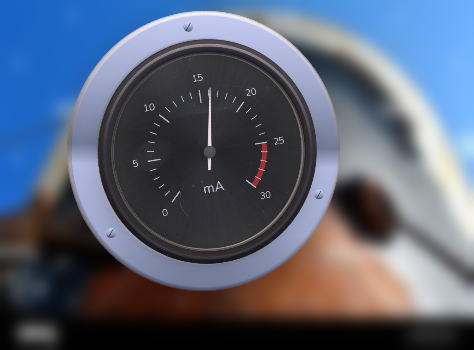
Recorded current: 16 (mA)
